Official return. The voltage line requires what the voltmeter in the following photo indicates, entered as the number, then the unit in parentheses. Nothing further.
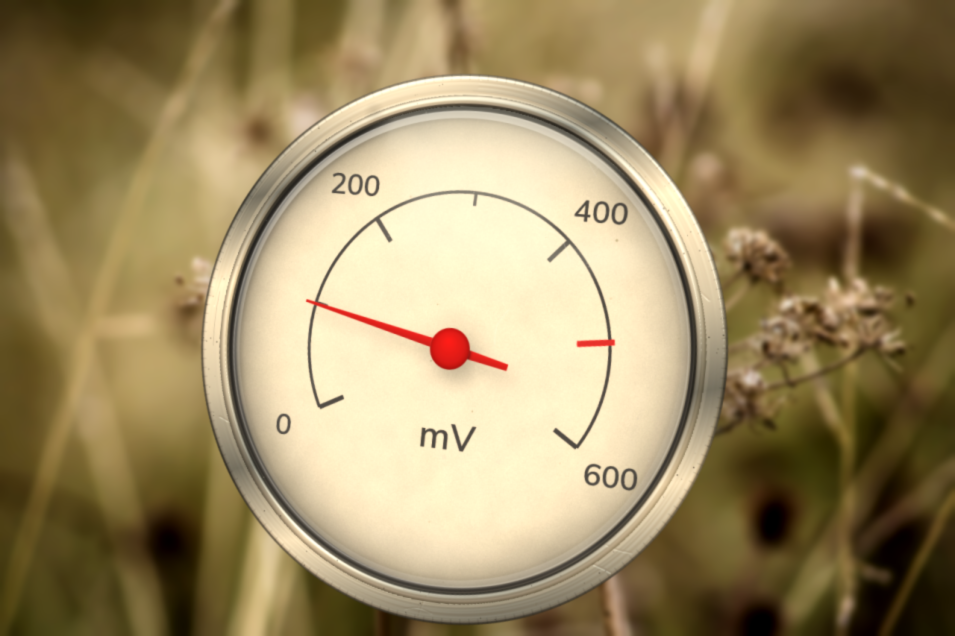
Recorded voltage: 100 (mV)
